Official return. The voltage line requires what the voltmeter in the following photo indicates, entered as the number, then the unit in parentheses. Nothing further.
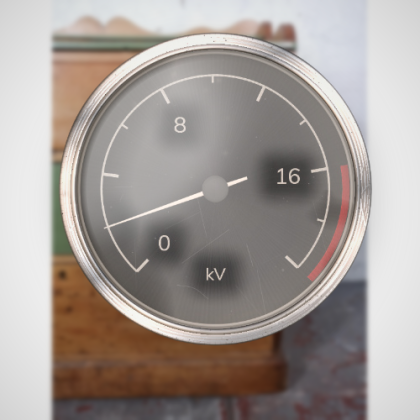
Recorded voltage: 2 (kV)
